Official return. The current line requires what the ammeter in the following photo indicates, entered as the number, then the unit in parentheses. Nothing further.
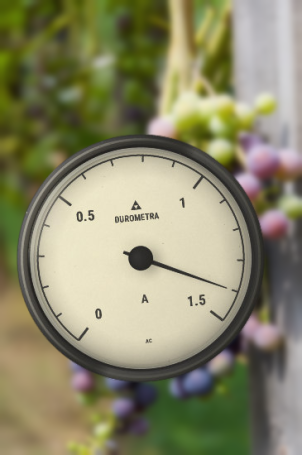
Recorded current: 1.4 (A)
